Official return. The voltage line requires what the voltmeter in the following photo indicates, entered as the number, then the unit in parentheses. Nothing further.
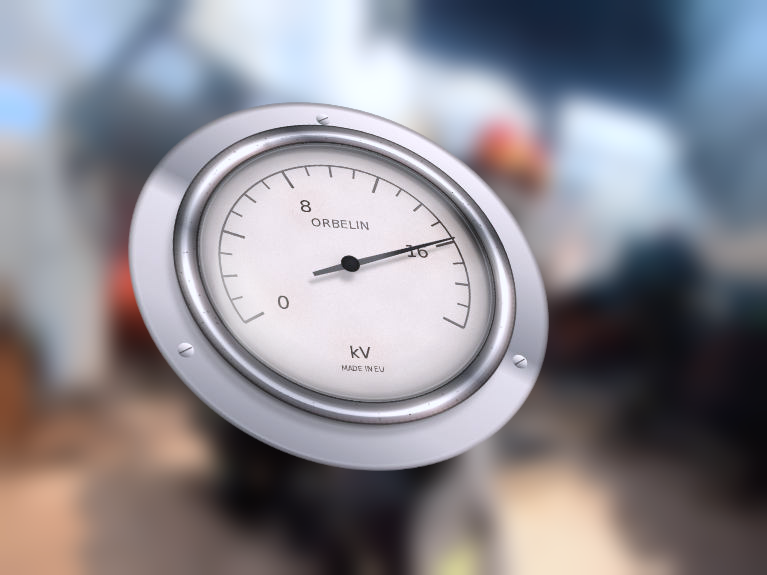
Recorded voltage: 16 (kV)
